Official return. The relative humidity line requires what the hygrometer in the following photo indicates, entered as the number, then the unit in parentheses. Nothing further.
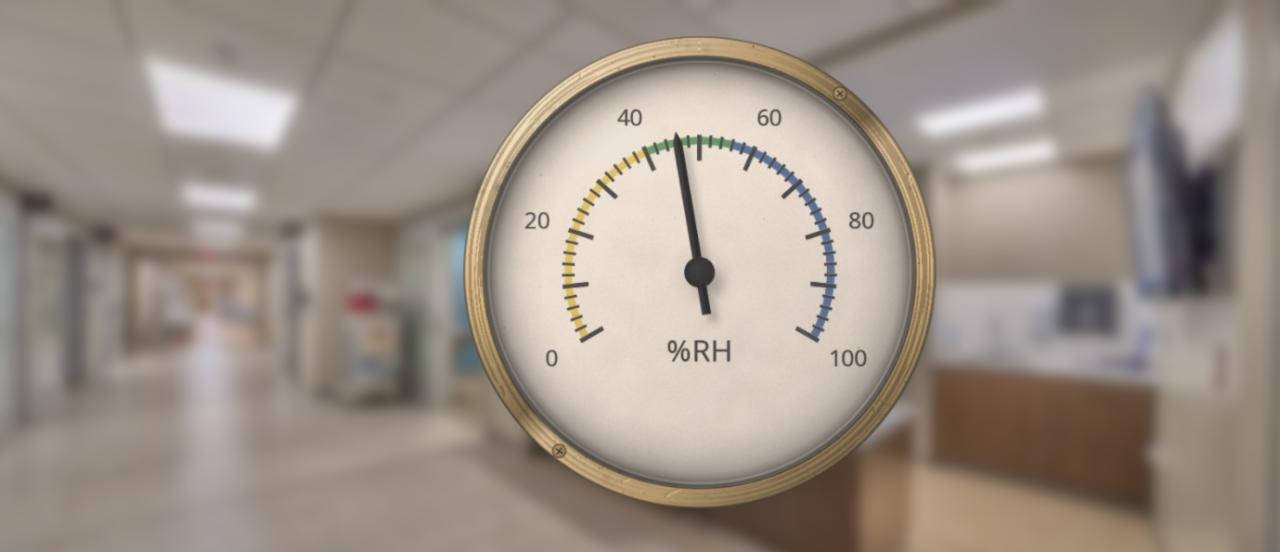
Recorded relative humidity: 46 (%)
